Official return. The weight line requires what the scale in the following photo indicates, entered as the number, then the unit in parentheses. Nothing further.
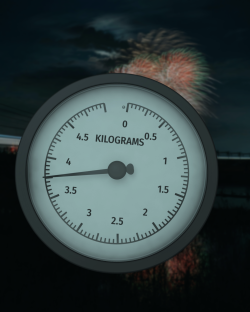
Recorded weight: 3.75 (kg)
